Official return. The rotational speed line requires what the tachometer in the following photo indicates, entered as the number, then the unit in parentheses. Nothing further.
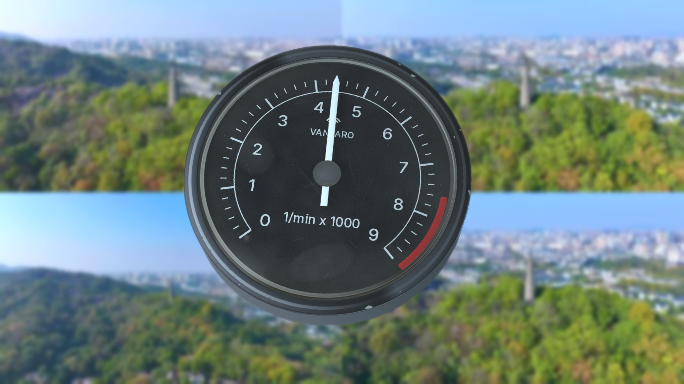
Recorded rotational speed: 4400 (rpm)
